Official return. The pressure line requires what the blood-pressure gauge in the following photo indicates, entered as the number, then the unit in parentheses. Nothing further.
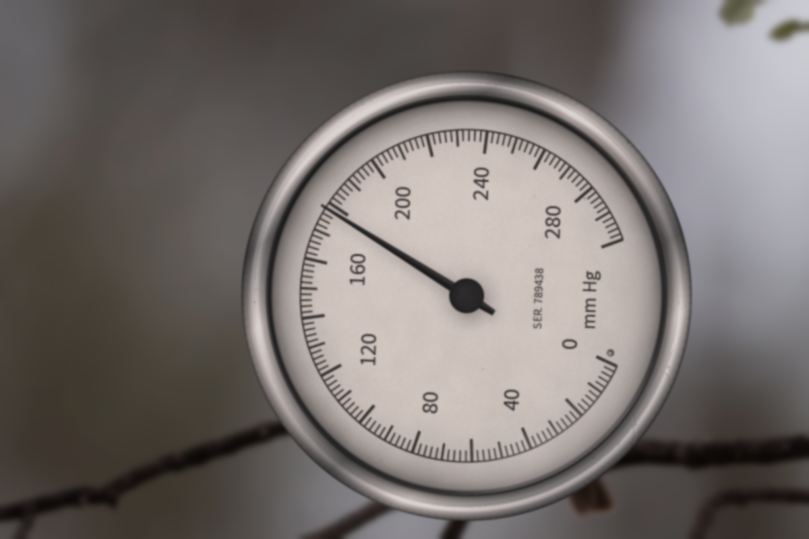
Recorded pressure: 178 (mmHg)
